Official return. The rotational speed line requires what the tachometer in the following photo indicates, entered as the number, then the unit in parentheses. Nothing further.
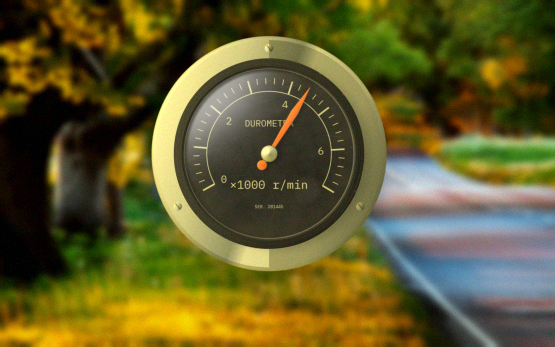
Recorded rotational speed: 4400 (rpm)
